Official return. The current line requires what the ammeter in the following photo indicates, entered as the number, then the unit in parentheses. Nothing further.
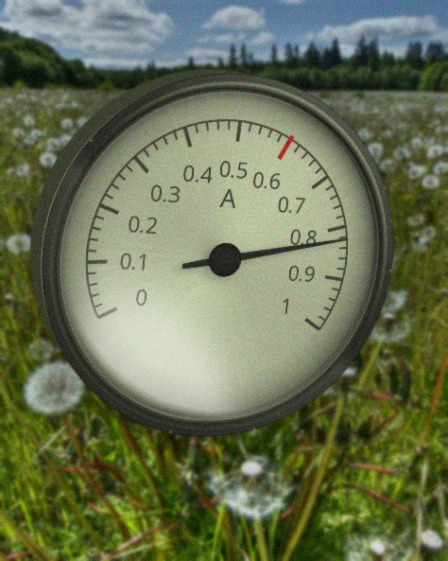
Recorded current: 0.82 (A)
